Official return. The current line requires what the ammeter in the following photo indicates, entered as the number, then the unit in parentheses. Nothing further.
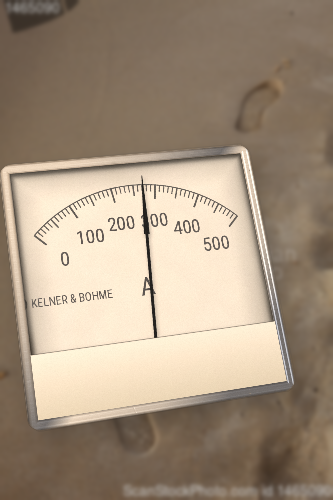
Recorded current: 270 (A)
